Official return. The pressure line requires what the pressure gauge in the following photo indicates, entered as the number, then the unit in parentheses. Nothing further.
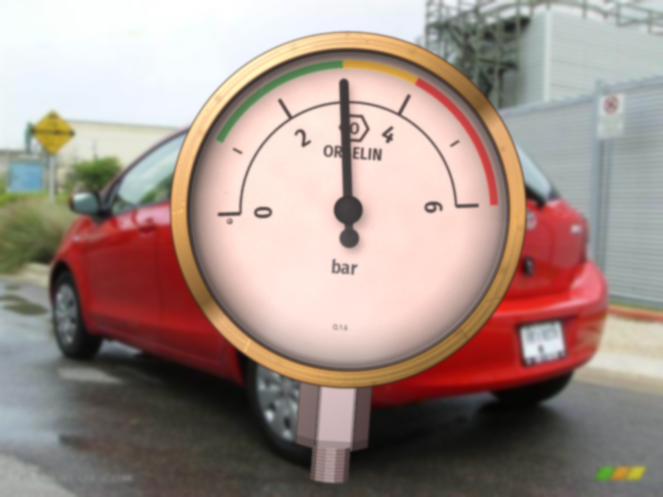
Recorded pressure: 3 (bar)
